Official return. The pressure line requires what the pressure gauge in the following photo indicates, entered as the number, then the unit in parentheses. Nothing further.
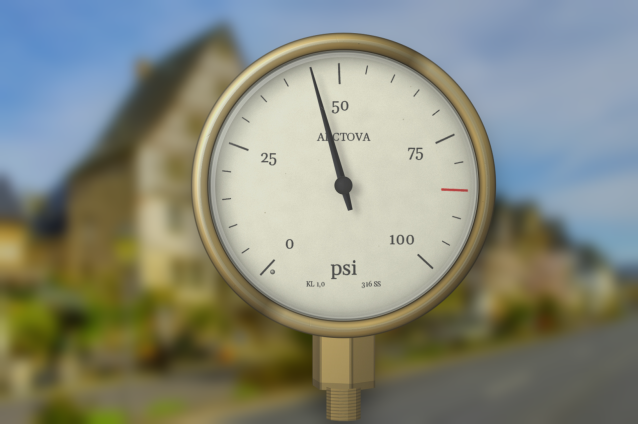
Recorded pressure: 45 (psi)
